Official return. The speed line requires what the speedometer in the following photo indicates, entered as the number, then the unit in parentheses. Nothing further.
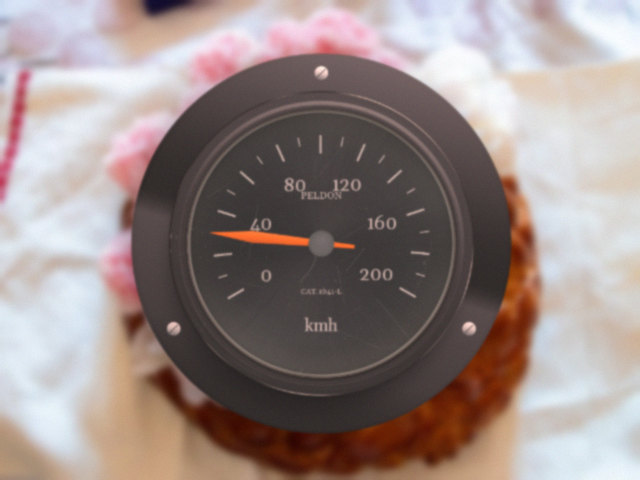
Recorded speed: 30 (km/h)
